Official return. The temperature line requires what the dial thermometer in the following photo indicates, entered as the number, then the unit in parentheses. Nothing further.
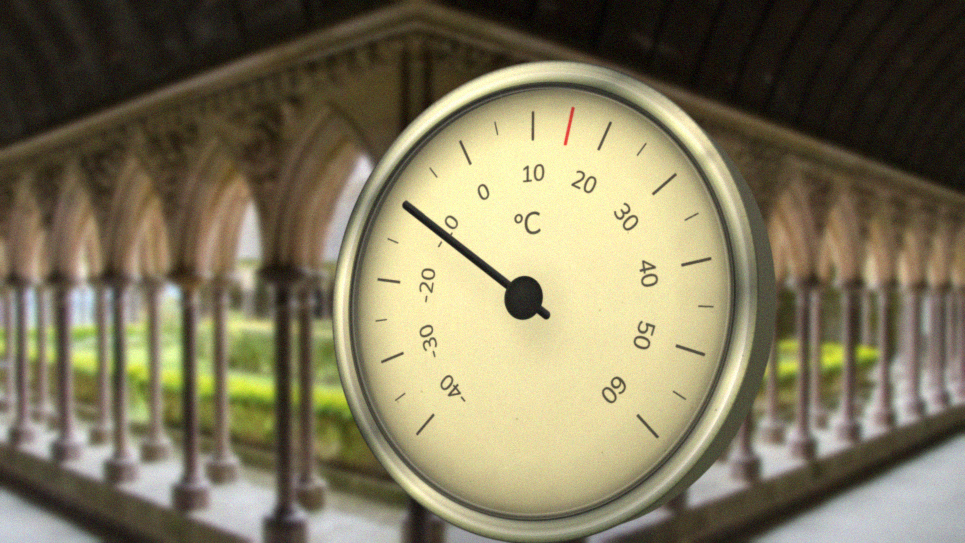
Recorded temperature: -10 (°C)
